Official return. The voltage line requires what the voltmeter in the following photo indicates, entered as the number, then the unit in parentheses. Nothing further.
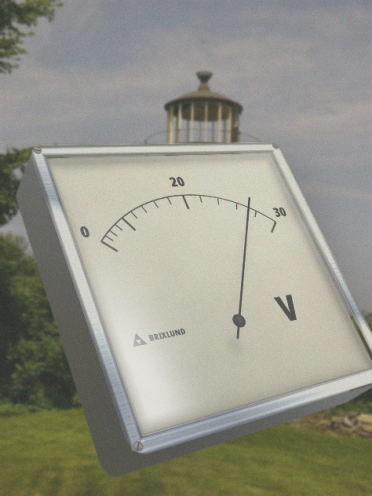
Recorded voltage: 27 (V)
